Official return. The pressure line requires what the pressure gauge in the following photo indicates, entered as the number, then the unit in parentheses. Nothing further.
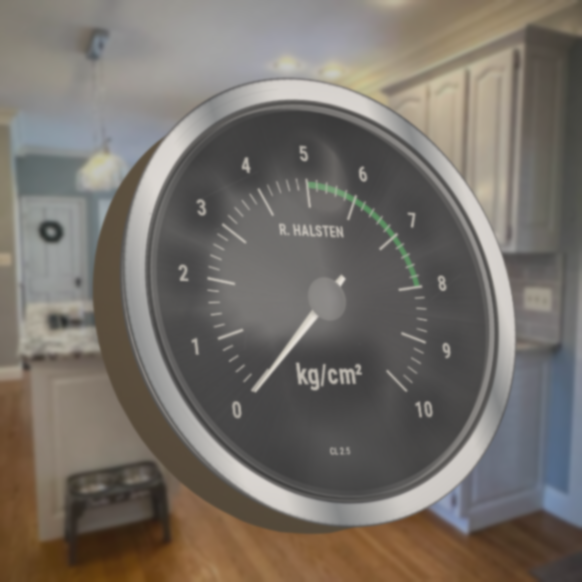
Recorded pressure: 0 (kg/cm²)
